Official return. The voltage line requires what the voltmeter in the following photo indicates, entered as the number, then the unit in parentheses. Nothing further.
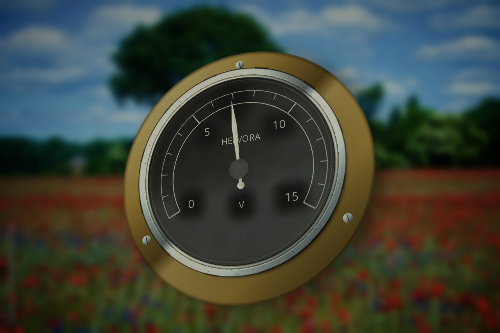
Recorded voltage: 7 (V)
